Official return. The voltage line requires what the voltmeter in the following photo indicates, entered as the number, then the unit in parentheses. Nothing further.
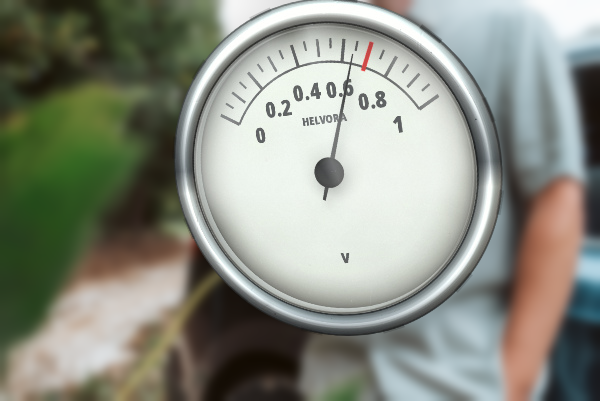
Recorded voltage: 0.65 (V)
